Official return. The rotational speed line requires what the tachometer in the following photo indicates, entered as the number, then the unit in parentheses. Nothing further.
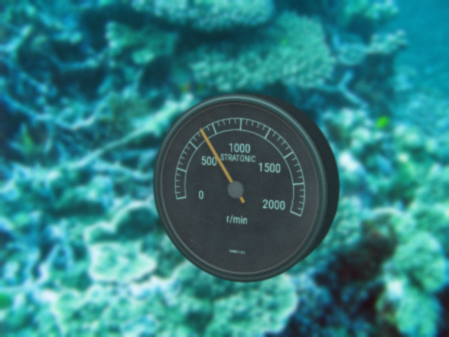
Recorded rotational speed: 650 (rpm)
